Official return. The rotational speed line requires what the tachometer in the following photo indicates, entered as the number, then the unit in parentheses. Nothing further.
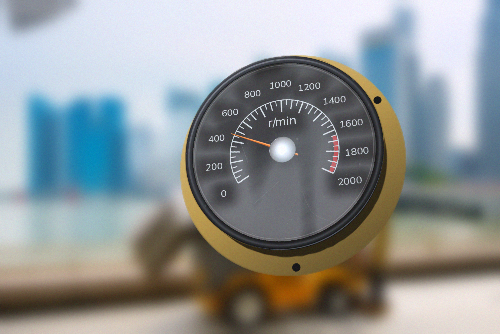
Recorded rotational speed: 450 (rpm)
